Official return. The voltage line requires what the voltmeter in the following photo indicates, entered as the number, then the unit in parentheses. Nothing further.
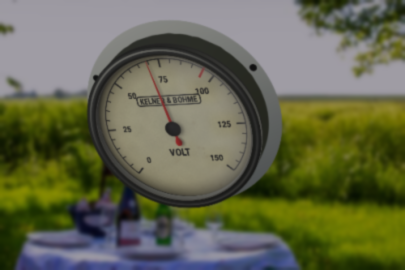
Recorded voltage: 70 (V)
